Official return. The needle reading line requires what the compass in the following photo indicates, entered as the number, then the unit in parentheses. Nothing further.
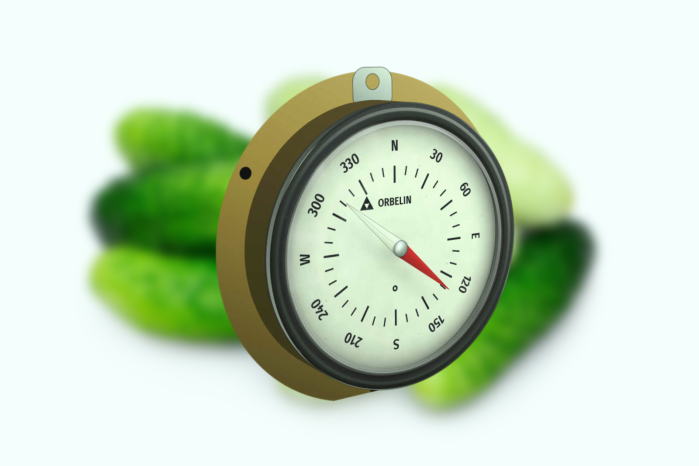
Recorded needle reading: 130 (°)
